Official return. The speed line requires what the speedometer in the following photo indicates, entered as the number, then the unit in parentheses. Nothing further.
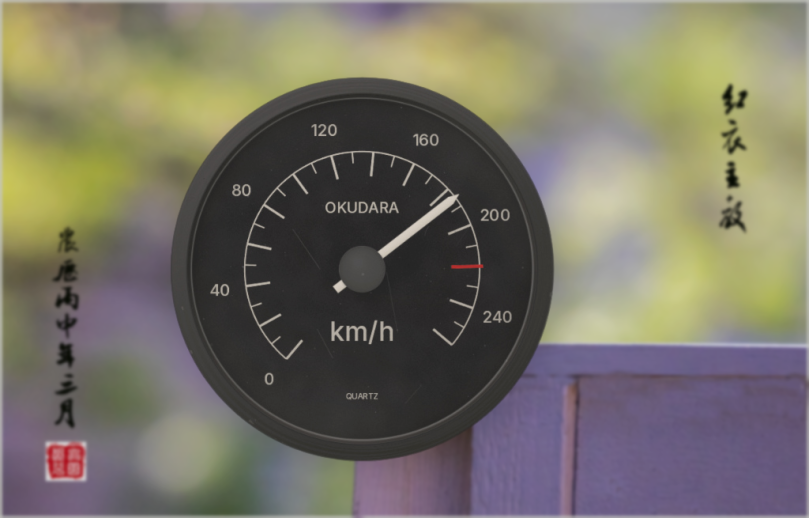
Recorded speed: 185 (km/h)
